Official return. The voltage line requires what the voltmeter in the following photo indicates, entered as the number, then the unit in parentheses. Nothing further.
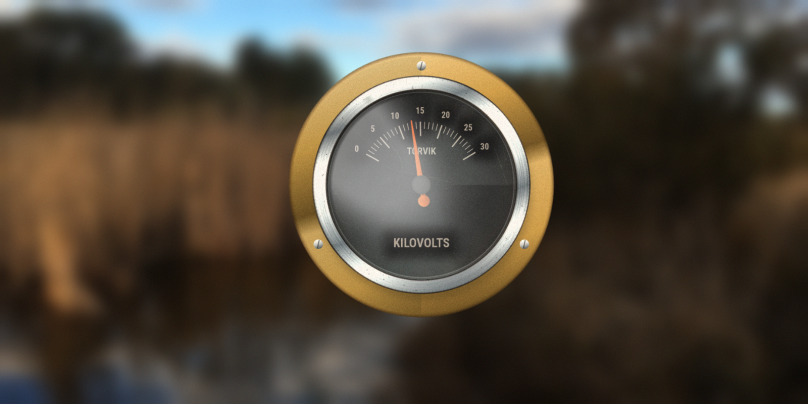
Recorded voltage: 13 (kV)
